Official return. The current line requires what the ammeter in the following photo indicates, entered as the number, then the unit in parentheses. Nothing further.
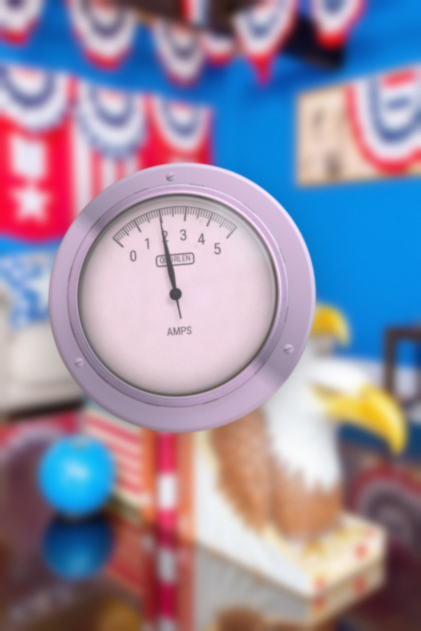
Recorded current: 2 (A)
